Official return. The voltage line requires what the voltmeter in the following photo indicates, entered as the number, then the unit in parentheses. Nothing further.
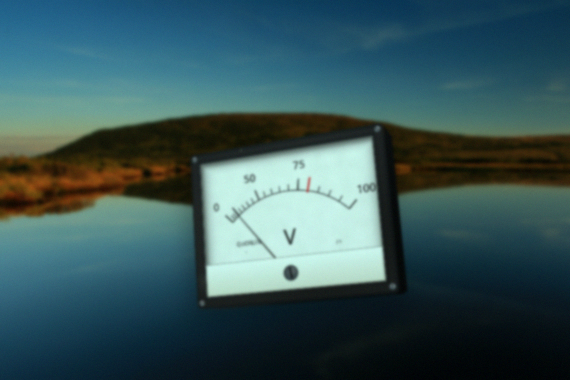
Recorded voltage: 25 (V)
